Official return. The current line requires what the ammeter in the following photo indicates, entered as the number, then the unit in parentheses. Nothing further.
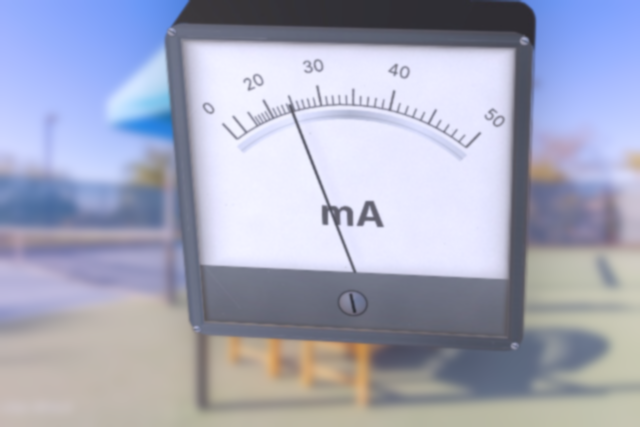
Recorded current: 25 (mA)
